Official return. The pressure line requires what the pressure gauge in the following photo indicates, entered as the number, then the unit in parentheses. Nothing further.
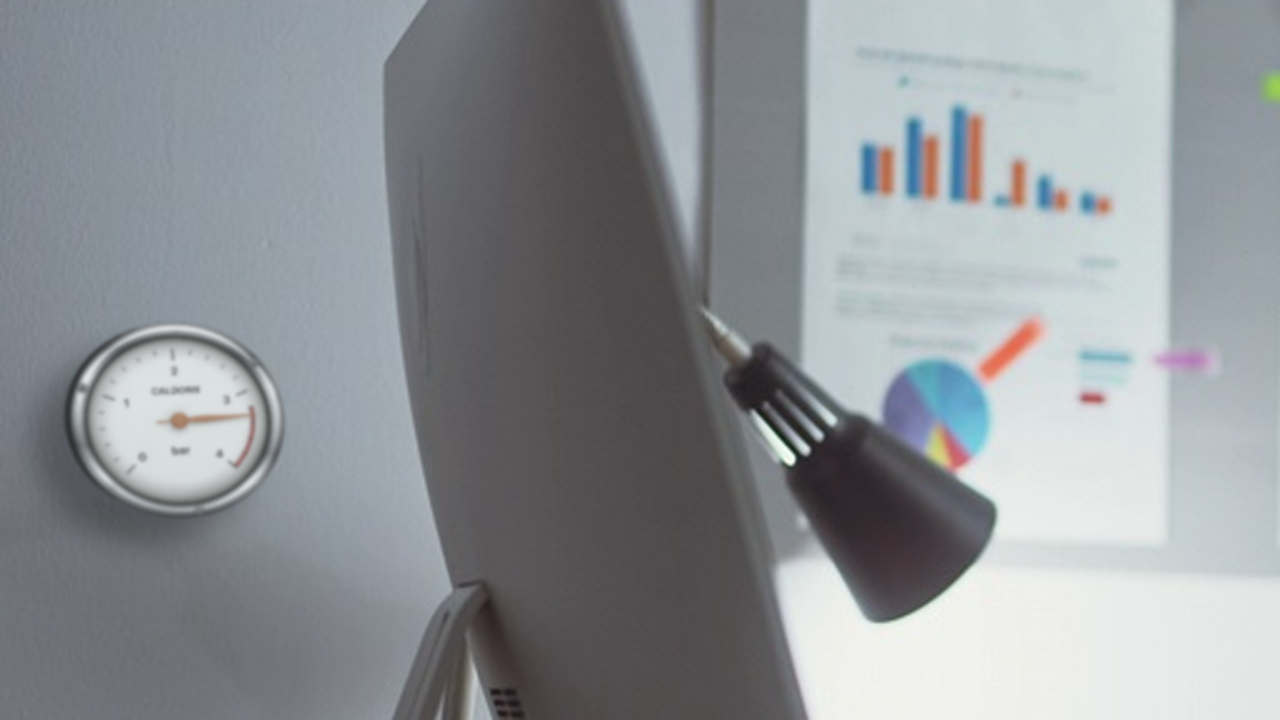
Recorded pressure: 3.3 (bar)
